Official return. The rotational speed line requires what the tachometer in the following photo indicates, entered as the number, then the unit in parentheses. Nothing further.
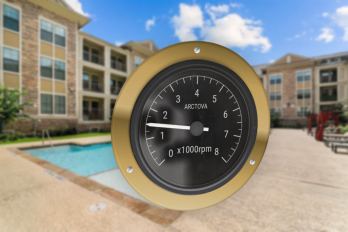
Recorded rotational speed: 1500 (rpm)
